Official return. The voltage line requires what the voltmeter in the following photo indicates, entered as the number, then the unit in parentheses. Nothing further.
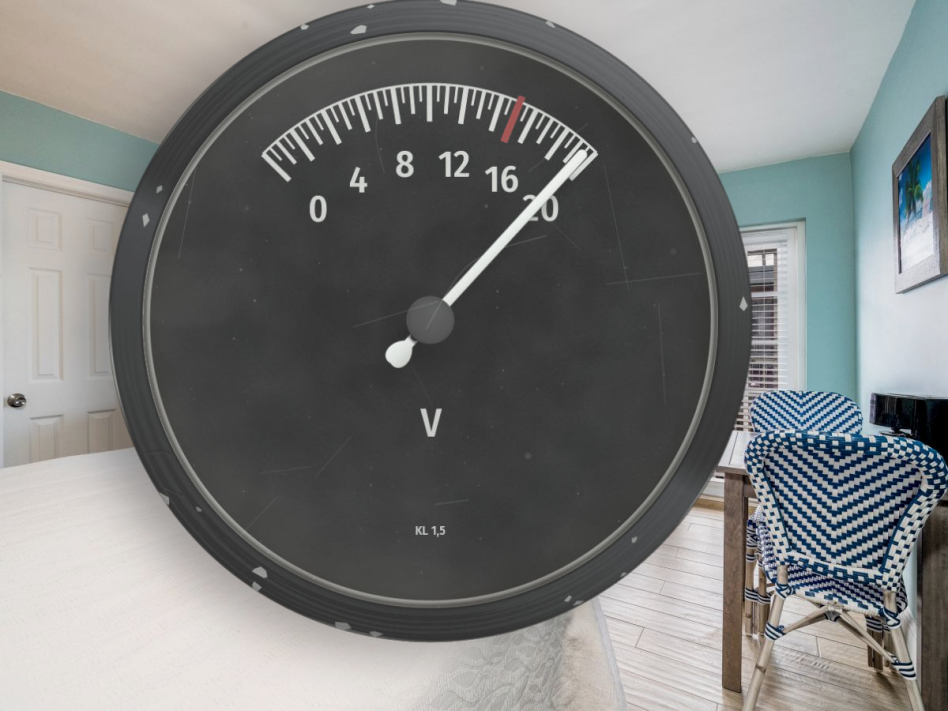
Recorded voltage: 19.5 (V)
